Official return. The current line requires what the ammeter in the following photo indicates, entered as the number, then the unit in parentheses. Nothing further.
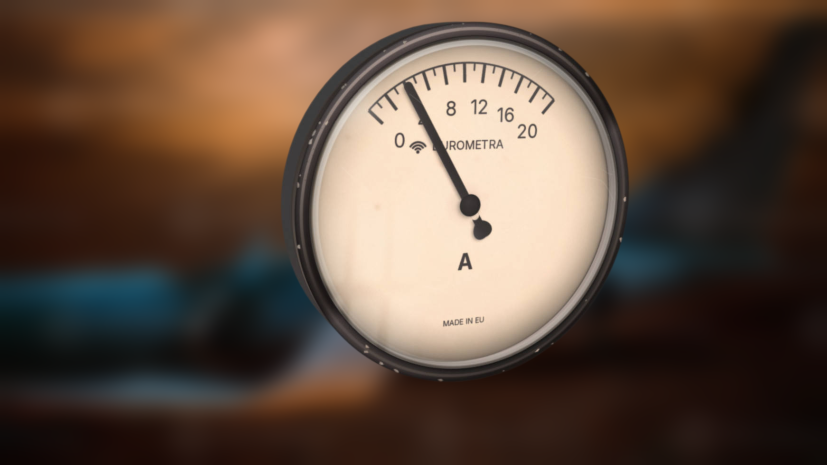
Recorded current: 4 (A)
